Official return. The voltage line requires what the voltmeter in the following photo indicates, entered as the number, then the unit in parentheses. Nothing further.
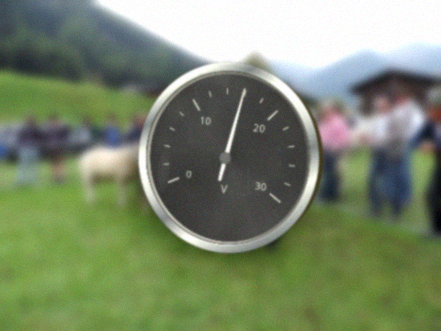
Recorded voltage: 16 (V)
